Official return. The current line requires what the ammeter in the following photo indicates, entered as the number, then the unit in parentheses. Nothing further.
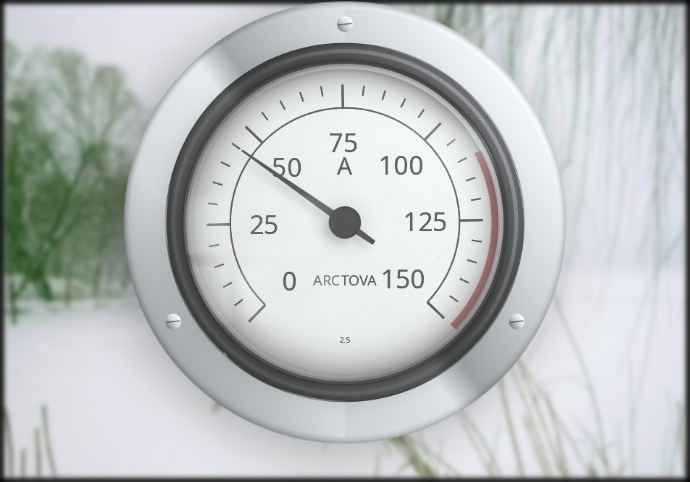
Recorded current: 45 (A)
